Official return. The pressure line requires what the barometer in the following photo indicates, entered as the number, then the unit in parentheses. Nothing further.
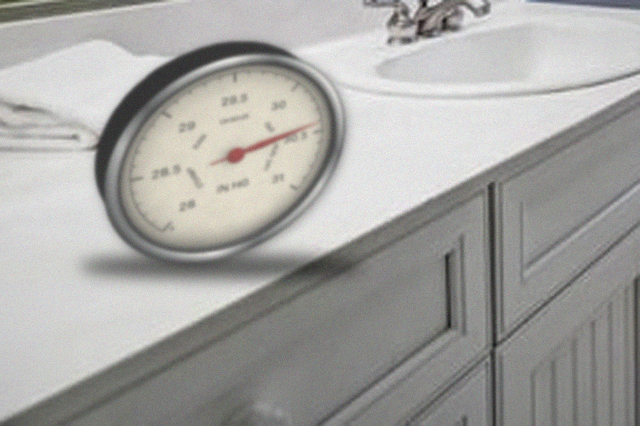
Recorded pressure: 30.4 (inHg)
